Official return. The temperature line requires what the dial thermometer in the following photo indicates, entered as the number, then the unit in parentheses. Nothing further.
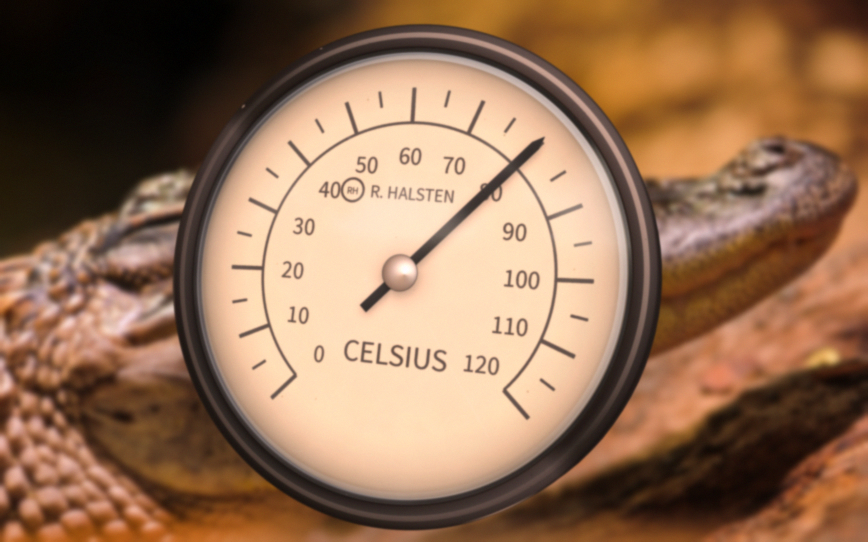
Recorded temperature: 80 (°C)
